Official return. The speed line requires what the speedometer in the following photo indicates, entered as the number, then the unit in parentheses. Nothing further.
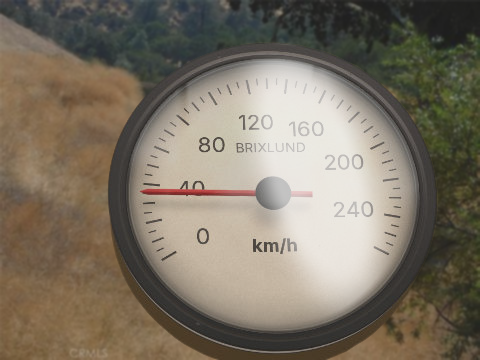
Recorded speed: 35 (km/h)
